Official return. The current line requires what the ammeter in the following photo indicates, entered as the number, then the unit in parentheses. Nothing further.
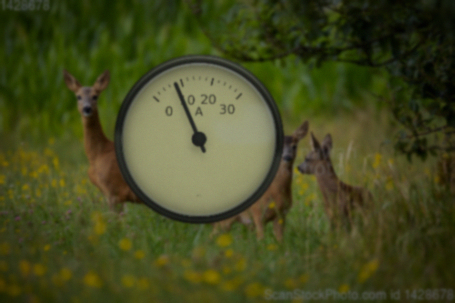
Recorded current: 8 (A)
